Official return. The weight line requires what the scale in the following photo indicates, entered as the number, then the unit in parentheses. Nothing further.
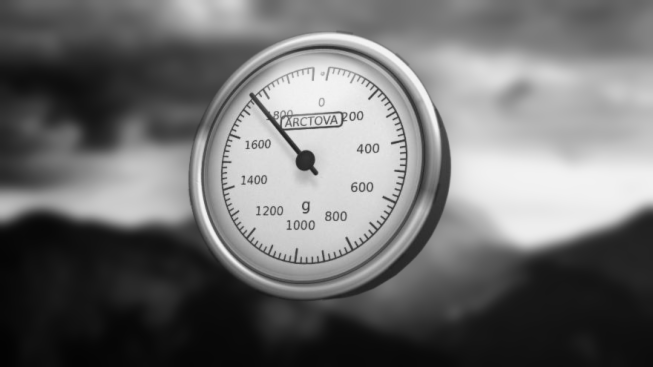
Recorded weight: 1760 (g)
